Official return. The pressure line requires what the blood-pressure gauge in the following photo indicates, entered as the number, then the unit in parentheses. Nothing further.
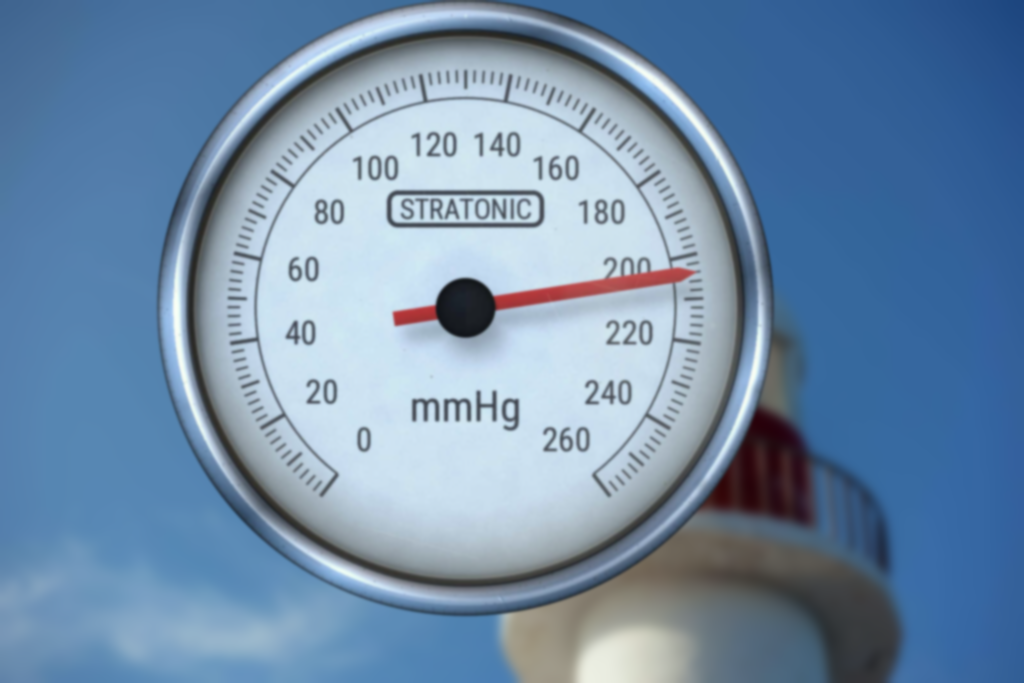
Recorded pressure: 204 (mmHg)
